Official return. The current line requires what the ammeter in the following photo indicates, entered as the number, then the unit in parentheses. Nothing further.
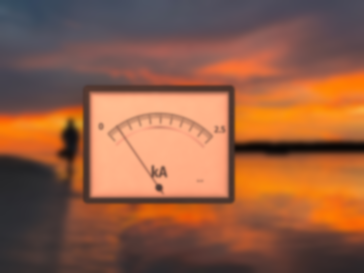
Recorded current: 0.25 (kA)
